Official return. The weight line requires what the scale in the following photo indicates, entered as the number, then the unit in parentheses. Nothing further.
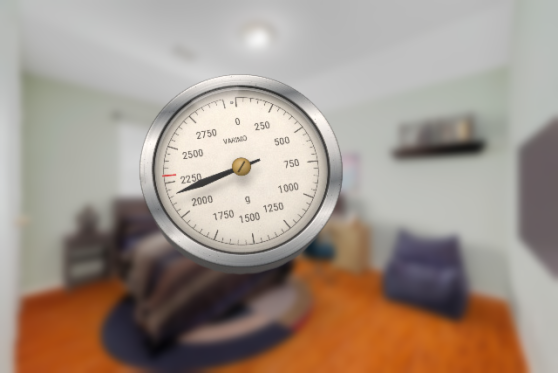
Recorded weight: 2150 (g)
